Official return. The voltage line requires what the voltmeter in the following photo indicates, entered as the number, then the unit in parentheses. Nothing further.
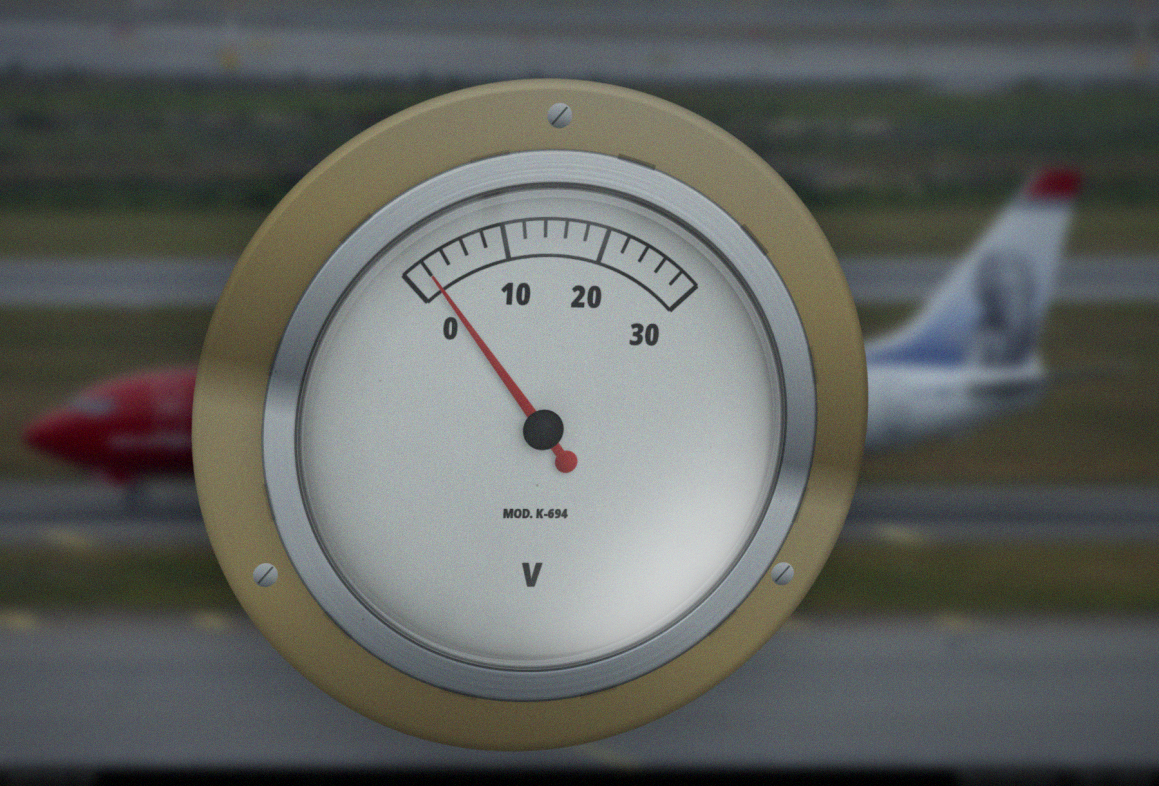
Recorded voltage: 2 (V)
